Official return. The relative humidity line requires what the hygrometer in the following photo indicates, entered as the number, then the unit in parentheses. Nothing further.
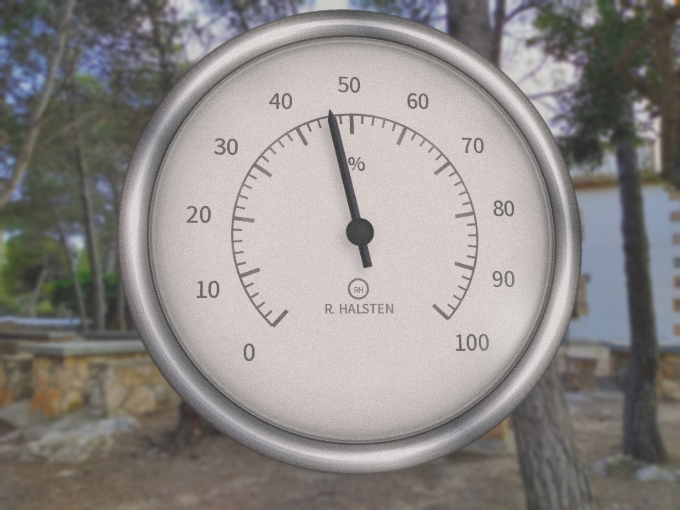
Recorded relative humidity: 46 (%)
